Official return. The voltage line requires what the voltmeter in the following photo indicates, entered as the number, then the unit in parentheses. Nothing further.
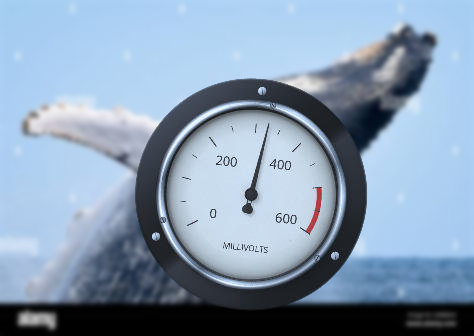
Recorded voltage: 325 (mV)
